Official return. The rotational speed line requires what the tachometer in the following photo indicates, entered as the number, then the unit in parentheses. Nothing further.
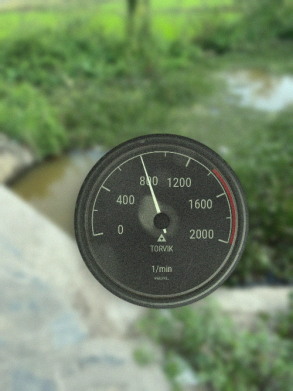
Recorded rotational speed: 800 (rpm)
